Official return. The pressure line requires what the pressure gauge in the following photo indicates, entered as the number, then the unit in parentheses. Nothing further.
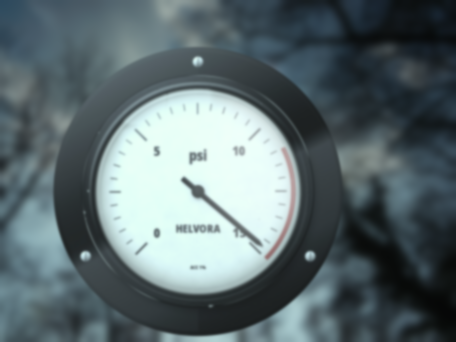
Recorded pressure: 14.75 (psi)
